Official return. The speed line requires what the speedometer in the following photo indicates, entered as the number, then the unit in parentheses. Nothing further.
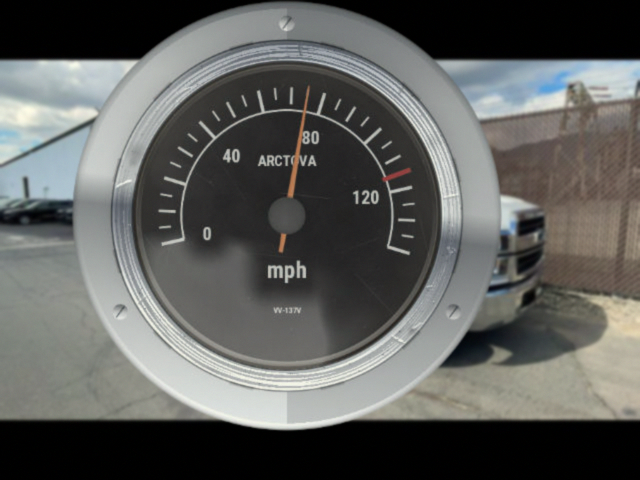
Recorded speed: 75 (mph)
